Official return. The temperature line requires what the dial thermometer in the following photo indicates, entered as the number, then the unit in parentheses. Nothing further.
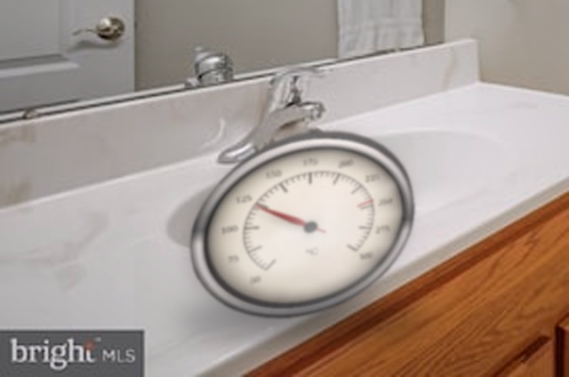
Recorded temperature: 125 (°C)
